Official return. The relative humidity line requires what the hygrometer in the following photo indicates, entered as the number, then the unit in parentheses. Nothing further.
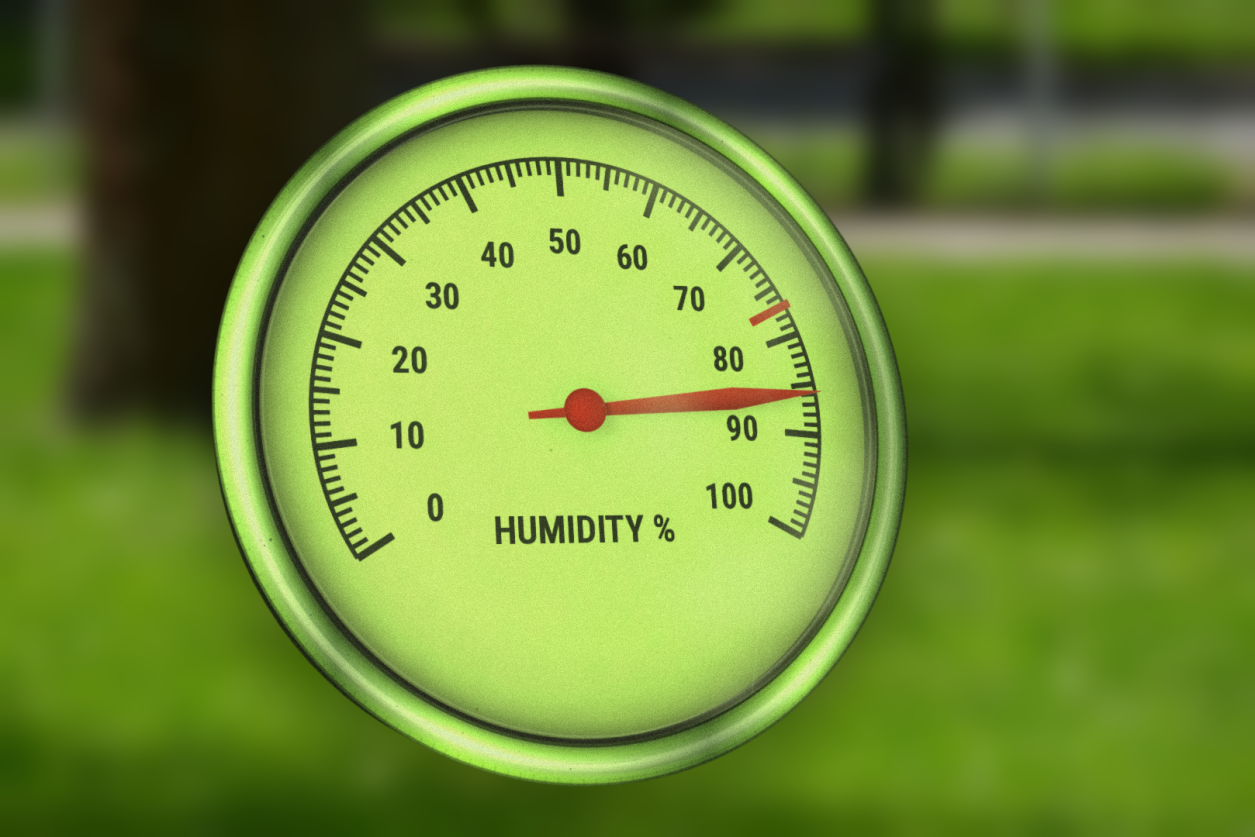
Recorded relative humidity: 86 (%)
